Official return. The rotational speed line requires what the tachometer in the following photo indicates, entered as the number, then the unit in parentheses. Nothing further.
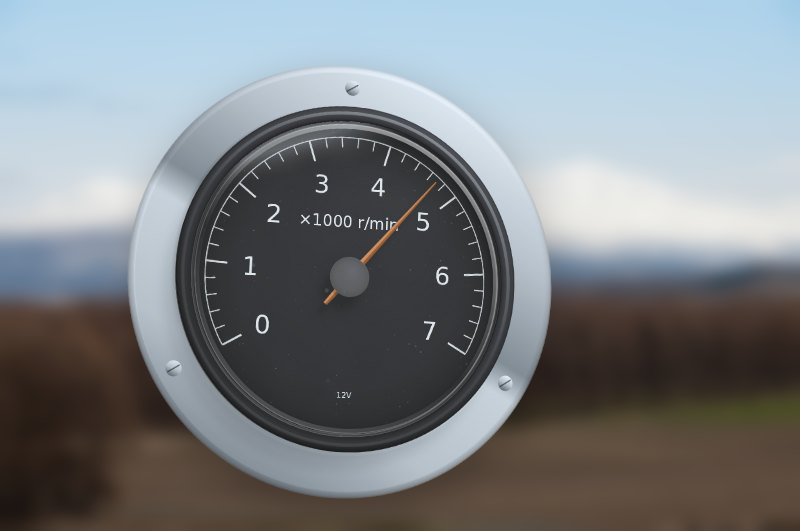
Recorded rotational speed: 4700 (rpm)
